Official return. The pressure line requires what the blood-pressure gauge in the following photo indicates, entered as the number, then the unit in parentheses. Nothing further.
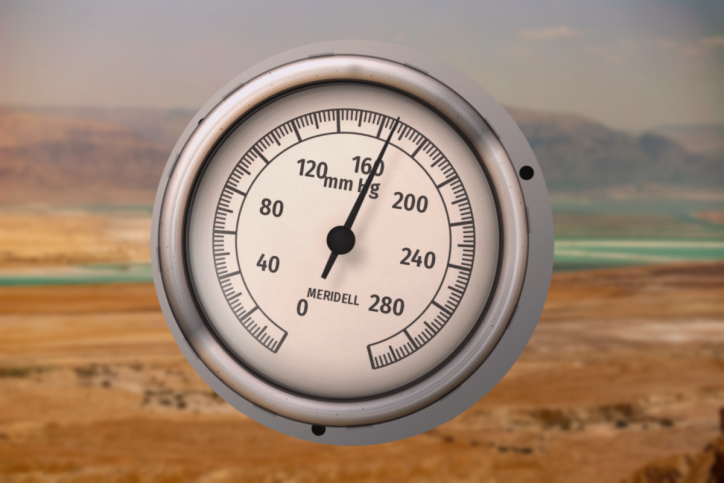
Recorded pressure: 166 (mmHg)
